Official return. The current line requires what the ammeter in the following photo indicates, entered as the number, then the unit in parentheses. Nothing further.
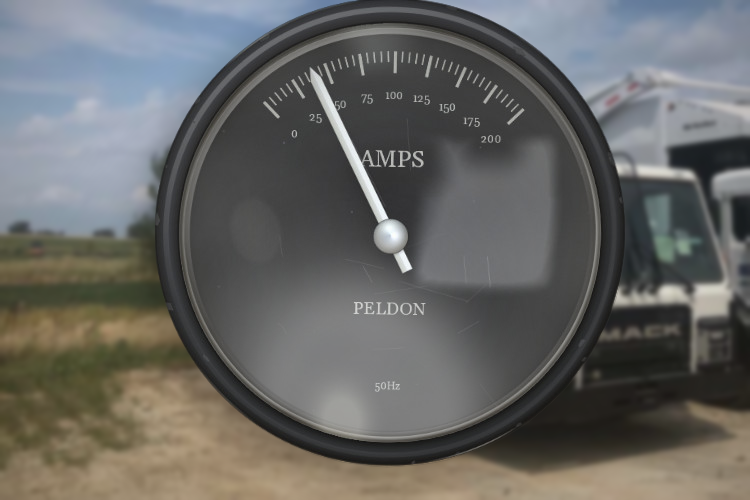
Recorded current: 40 (A)
